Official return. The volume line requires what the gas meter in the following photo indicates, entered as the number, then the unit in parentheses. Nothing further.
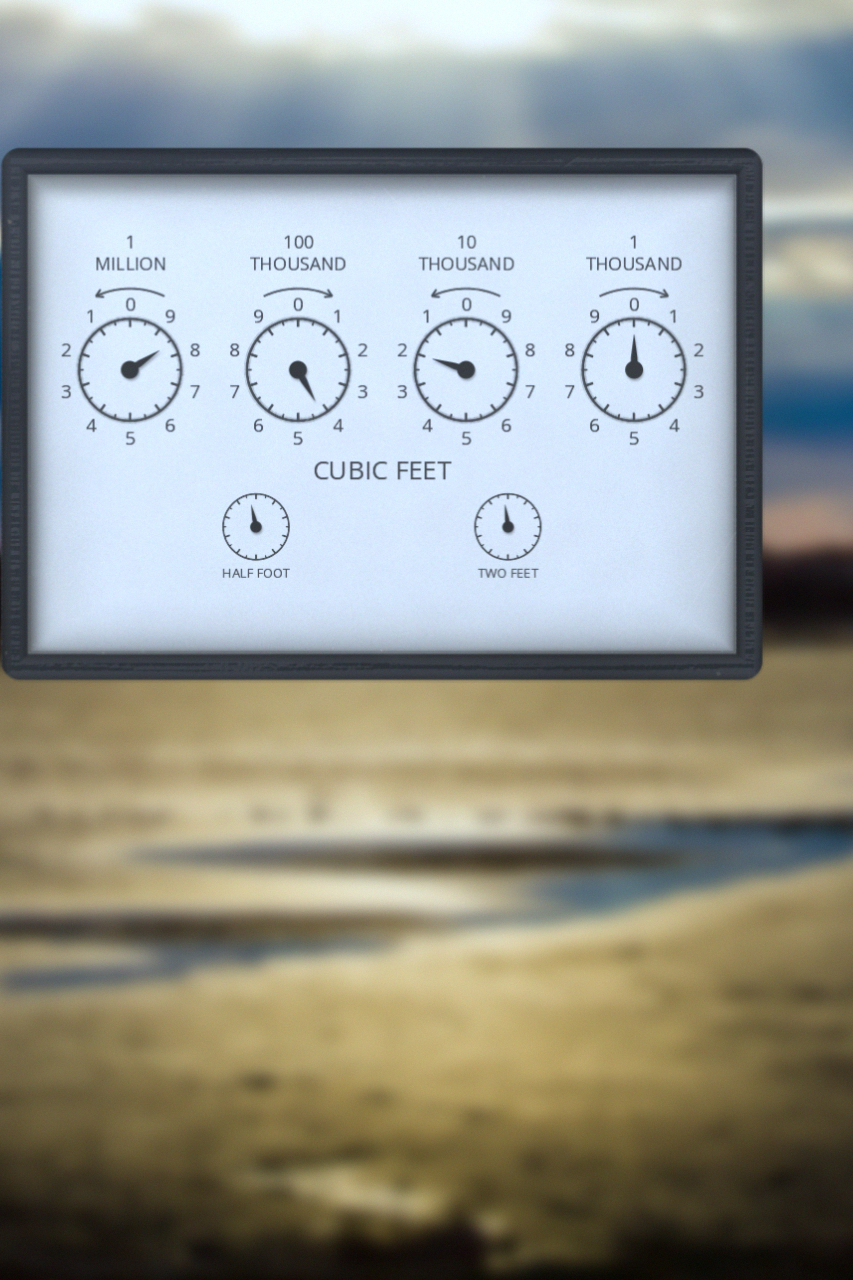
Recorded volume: 842000 (ft³)
